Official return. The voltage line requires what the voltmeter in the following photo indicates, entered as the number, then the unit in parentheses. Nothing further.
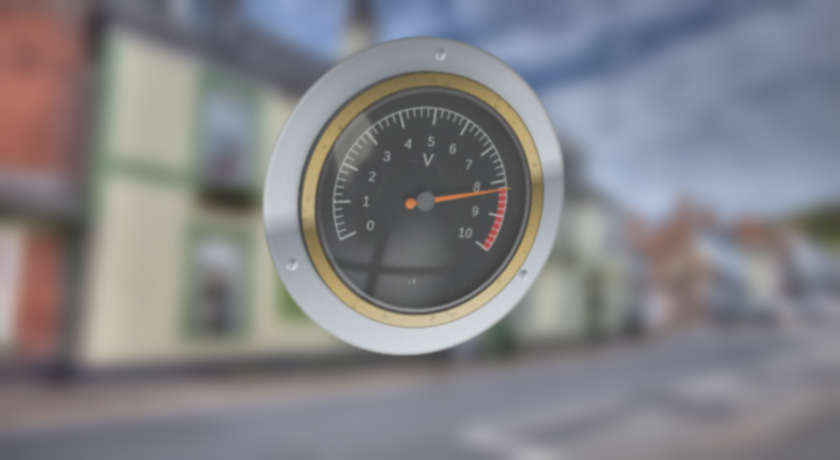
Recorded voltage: 8.2 (V)
